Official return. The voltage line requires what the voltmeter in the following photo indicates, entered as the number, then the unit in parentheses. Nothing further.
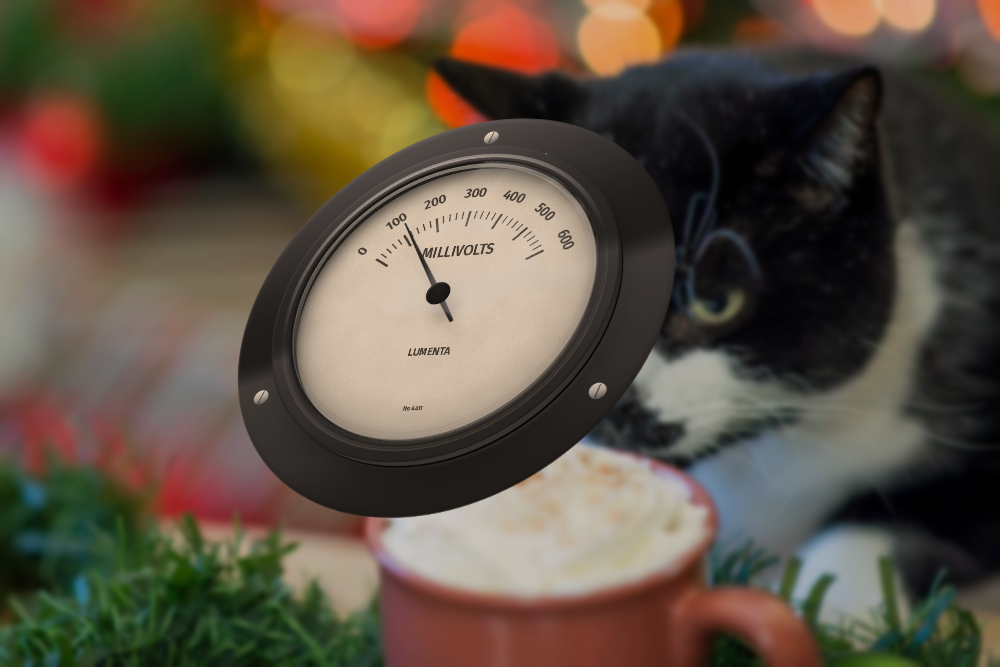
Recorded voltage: 120 (mV)
